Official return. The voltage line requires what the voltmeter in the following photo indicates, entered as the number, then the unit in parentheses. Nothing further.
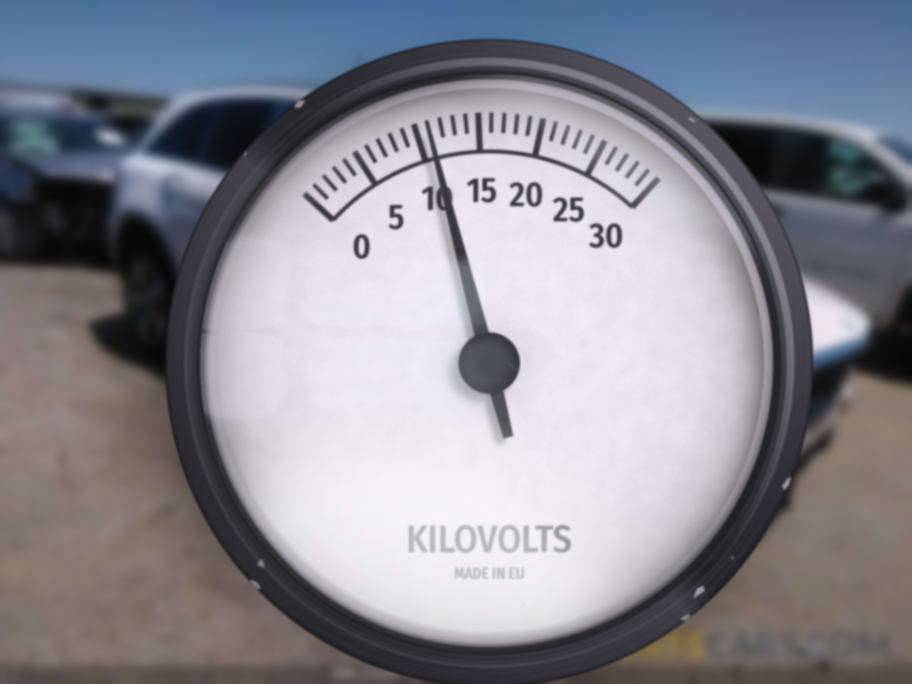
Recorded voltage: 11 (kV)
